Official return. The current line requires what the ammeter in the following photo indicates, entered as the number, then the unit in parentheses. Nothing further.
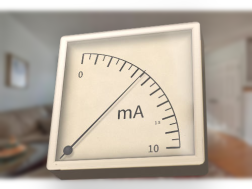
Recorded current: 4.5 (mA)
